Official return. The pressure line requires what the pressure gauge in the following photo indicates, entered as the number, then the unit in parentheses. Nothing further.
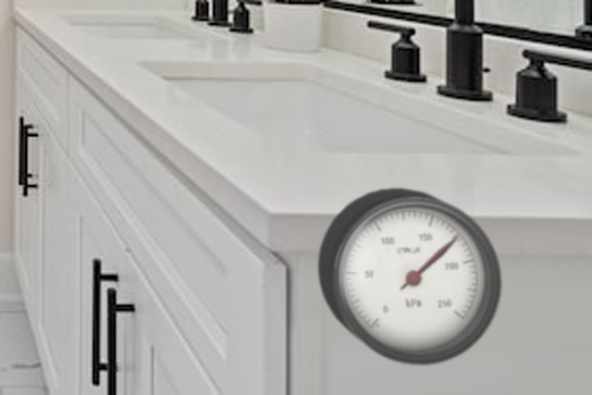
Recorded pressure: 175 (kPa)
